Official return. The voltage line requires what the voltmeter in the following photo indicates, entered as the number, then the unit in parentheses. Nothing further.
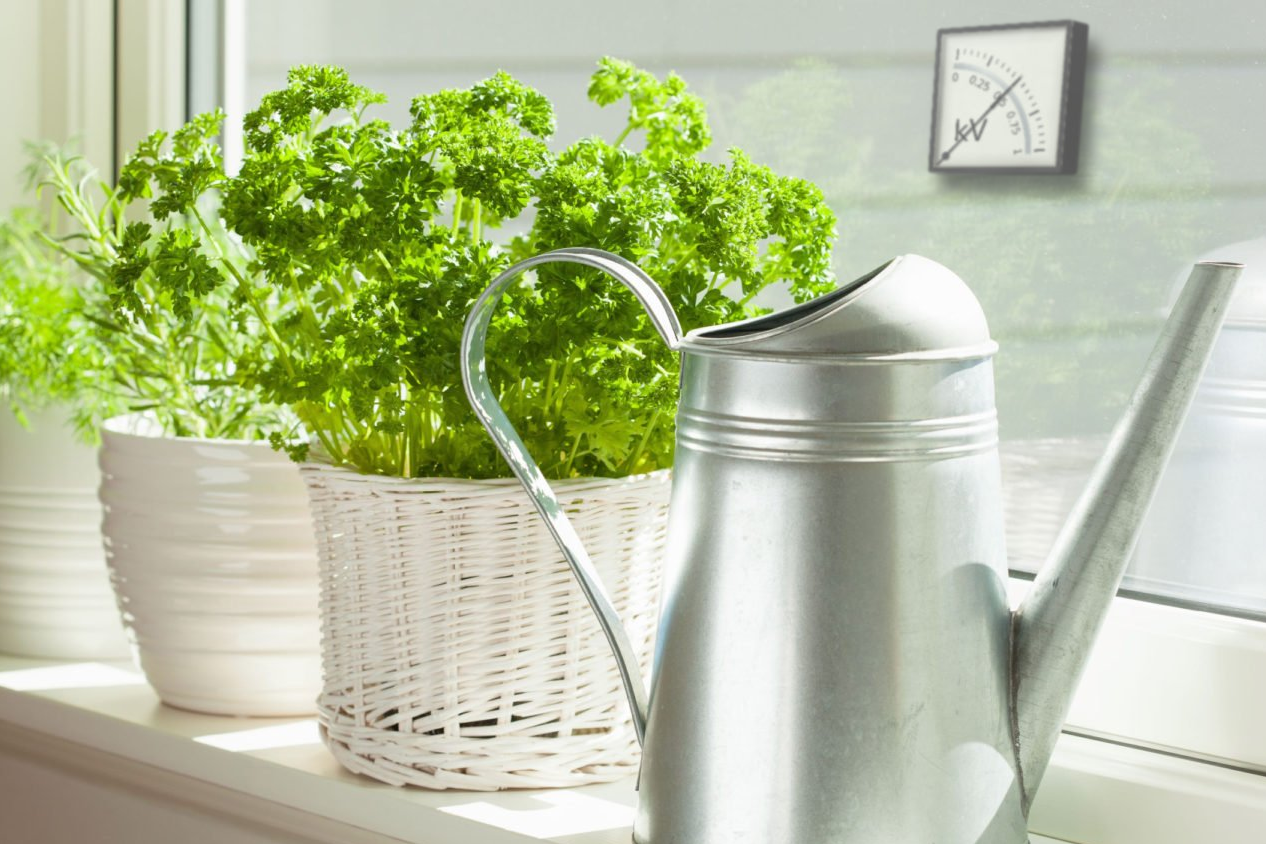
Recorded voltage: 0.5 (kV)
